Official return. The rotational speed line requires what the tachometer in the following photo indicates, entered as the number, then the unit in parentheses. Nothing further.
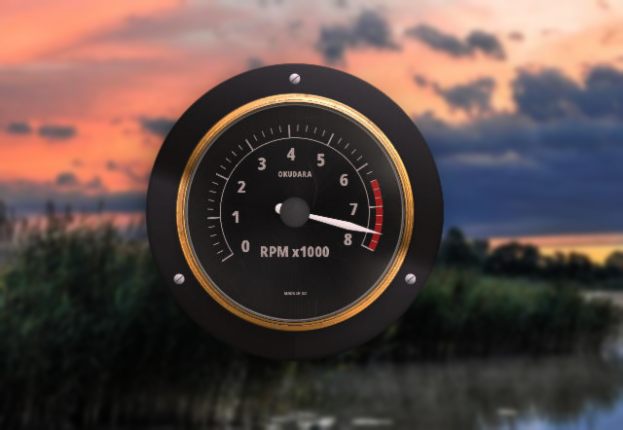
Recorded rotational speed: 7600 (rpm)
